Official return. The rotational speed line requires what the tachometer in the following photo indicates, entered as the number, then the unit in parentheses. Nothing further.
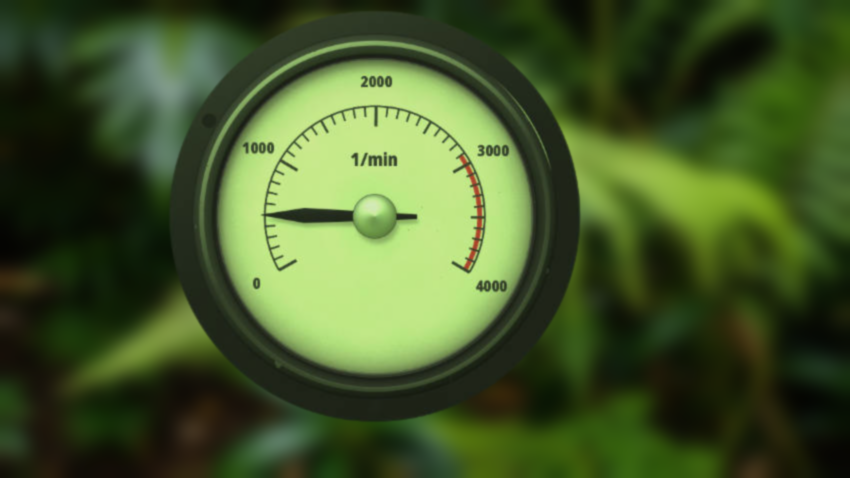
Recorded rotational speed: 500 (rpm)
